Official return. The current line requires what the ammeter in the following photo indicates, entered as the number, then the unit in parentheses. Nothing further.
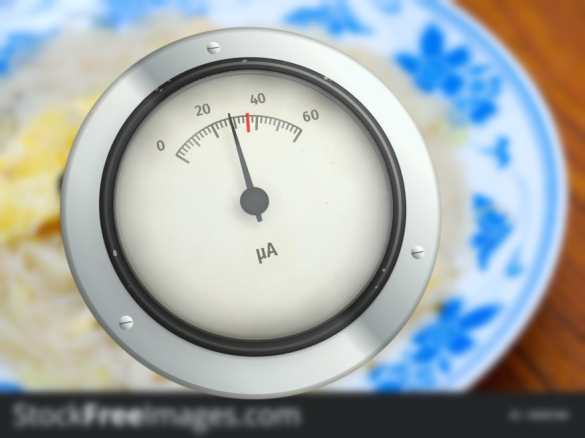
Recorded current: 28 (µA)
